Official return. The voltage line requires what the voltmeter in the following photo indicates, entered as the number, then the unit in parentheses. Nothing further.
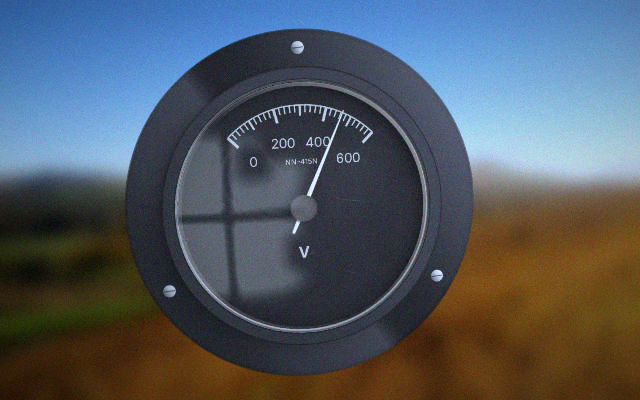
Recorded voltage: 460 (V)
